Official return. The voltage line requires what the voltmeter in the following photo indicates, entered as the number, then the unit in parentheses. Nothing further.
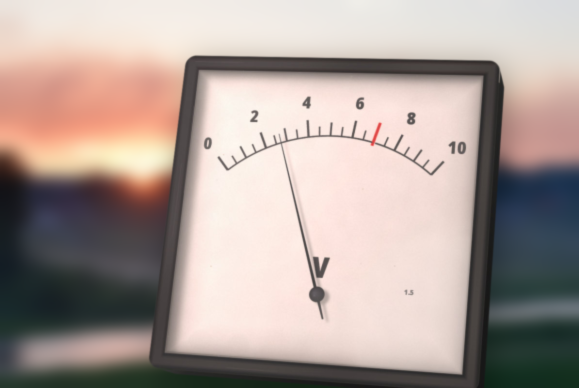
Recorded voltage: 2.75 (V)
